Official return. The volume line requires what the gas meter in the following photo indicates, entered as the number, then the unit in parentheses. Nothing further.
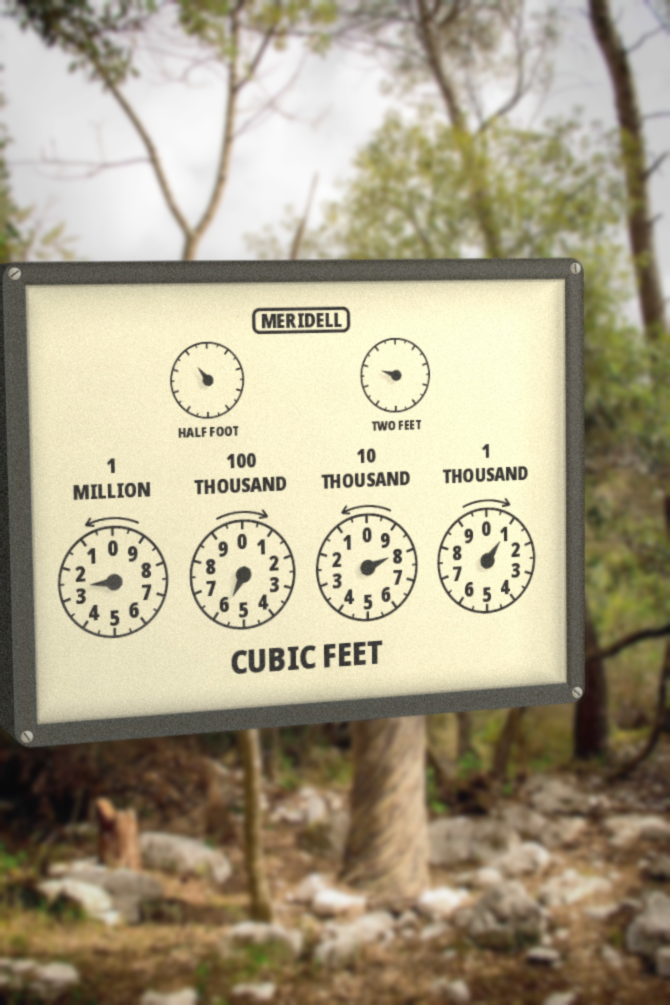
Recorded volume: 258100 (ft³)
